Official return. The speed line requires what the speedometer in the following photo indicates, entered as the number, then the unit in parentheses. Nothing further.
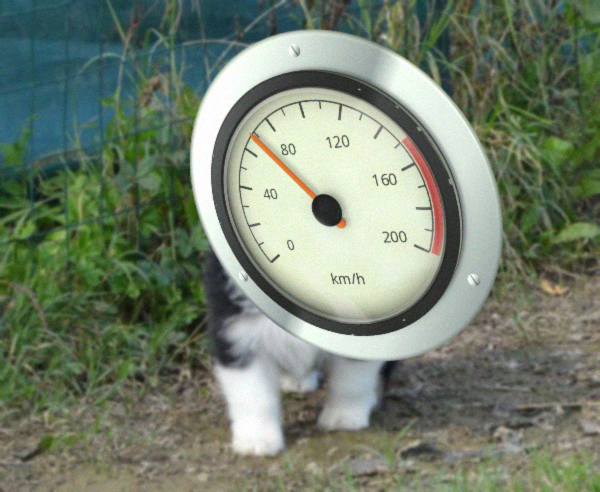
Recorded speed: 70 (km/h)
